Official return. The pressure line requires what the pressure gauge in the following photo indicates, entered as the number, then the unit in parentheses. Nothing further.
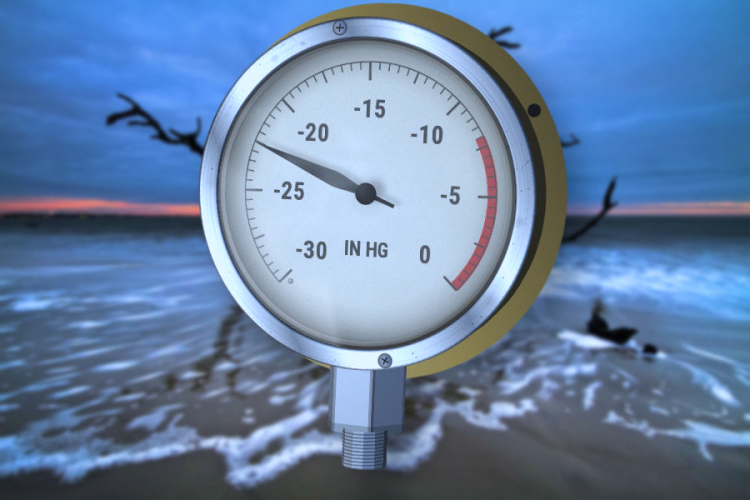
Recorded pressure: -22.5 (inHg)
